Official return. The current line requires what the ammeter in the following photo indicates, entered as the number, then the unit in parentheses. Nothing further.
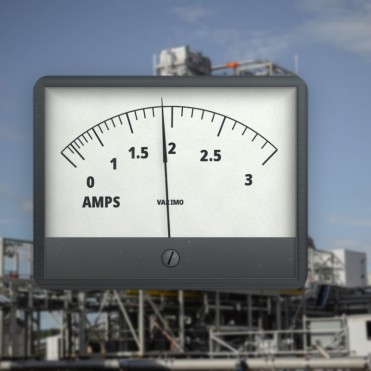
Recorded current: 1.9 (A)
